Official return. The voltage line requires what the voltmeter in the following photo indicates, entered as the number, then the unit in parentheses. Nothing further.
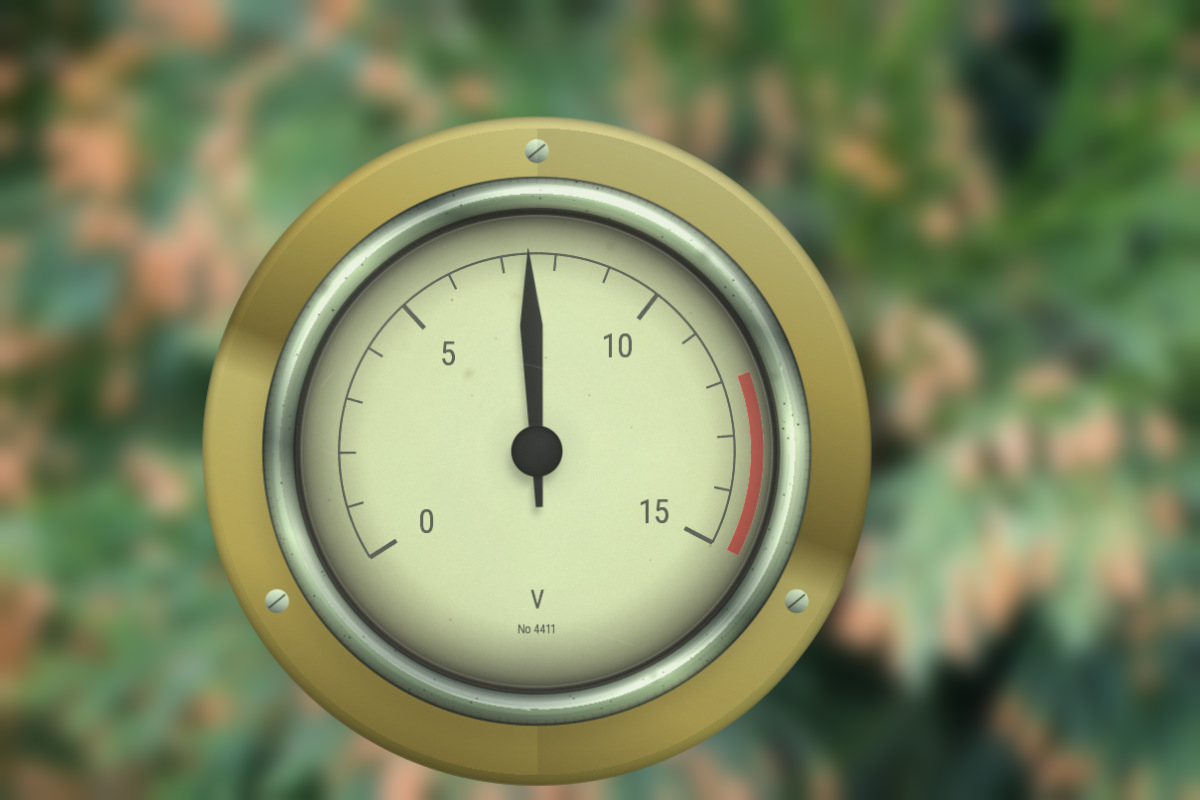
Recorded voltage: 7.5 (V)
